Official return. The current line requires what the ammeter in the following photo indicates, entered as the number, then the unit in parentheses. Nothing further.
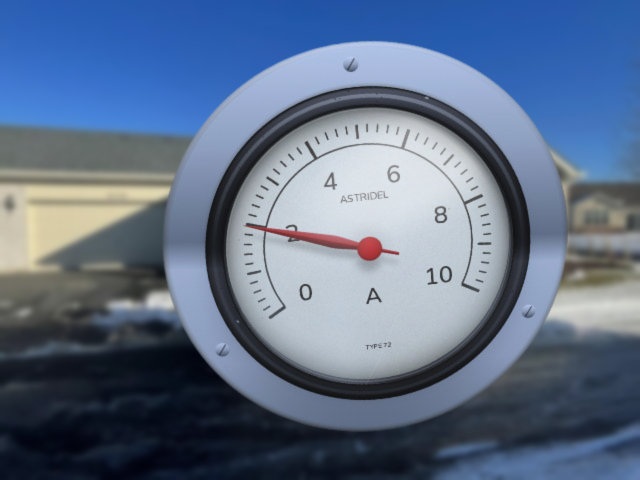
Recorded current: 2 (A)
